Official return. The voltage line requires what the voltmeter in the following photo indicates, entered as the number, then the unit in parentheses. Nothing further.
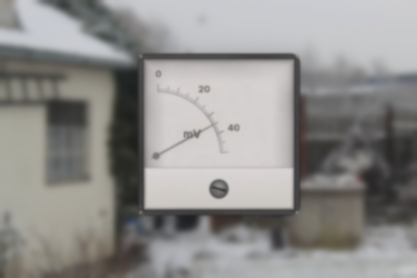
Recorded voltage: 35 (mV)
